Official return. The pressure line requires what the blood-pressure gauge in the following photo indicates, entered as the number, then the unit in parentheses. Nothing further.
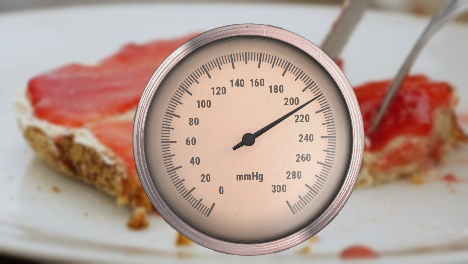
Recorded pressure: 210 (mmHg)
